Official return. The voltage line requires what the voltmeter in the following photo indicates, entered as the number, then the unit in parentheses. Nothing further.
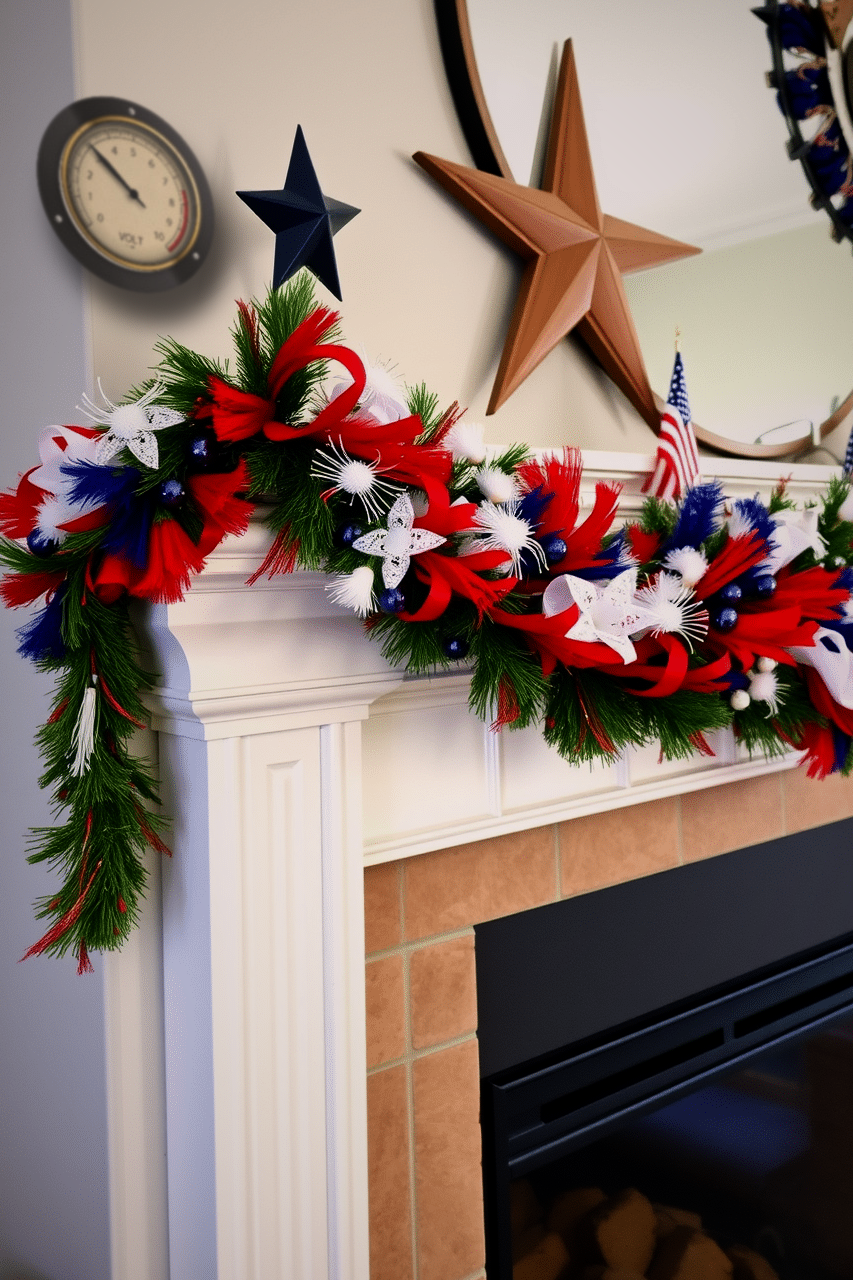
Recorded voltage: 3 (V)
